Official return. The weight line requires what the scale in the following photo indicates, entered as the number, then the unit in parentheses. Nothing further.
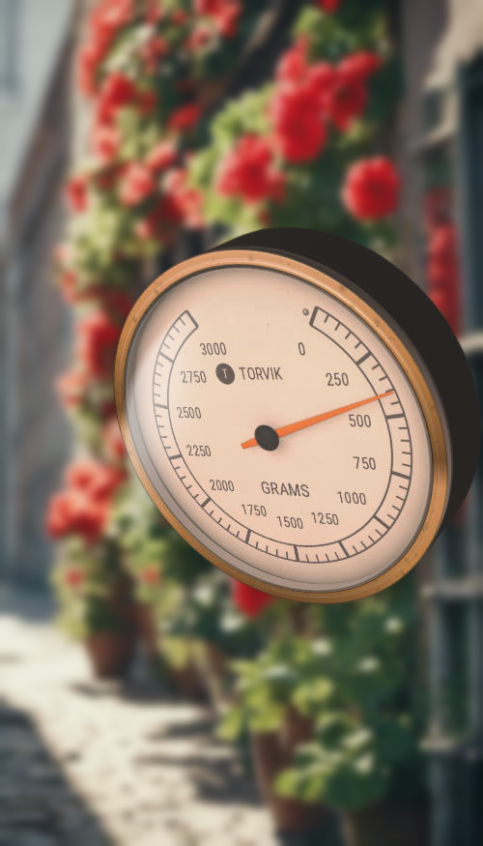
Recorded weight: 400 (g)
